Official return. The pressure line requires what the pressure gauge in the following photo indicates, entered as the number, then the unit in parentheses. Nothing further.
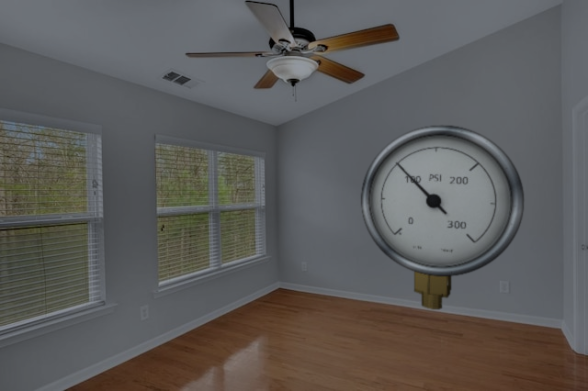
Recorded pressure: 100 (psi)
